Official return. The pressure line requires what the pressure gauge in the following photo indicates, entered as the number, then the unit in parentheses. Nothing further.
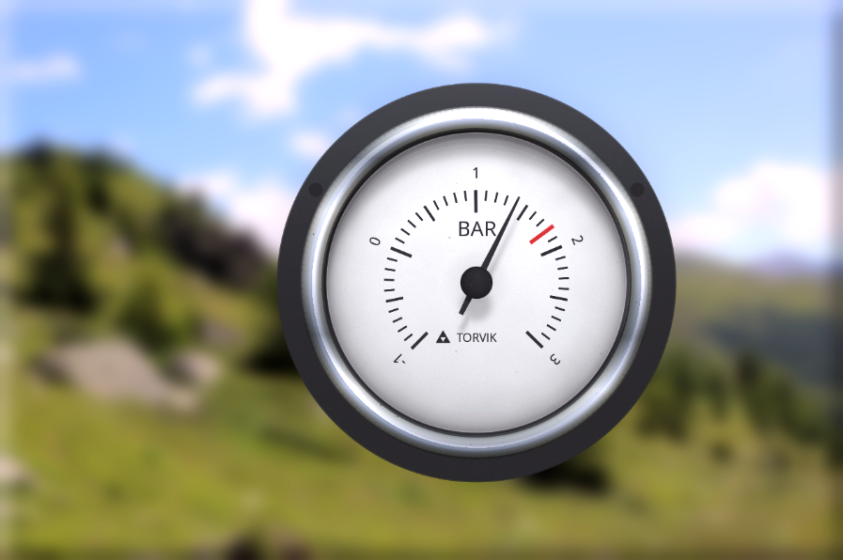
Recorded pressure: 1.4 (bar)
